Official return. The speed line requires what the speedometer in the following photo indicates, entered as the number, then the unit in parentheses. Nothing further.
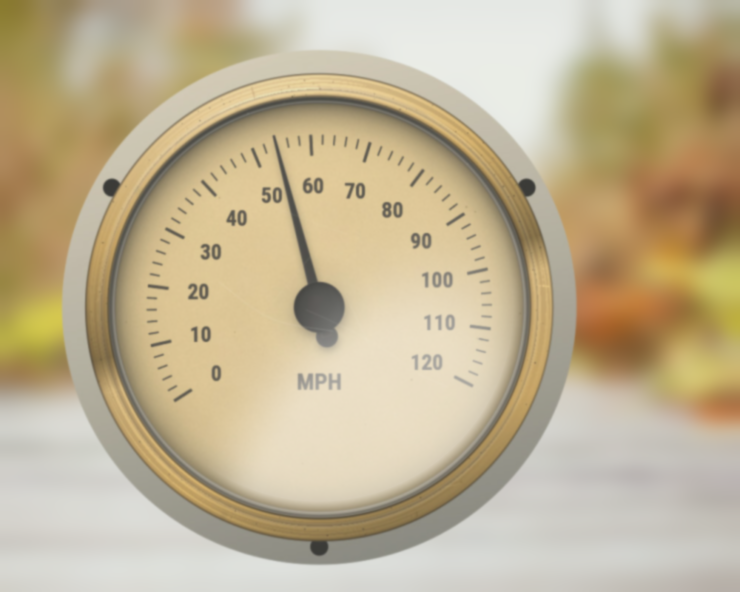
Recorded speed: 54 (mph)
